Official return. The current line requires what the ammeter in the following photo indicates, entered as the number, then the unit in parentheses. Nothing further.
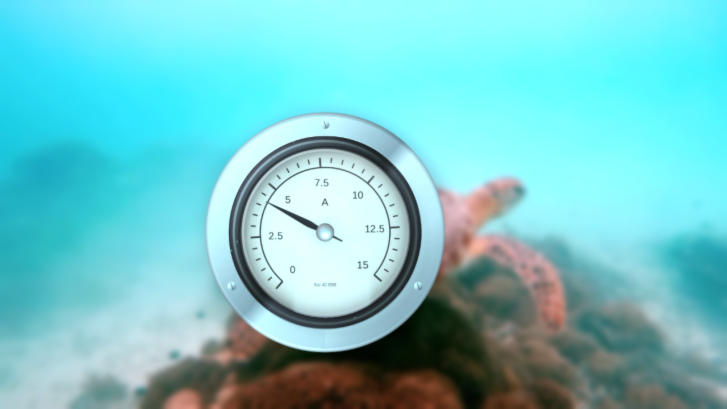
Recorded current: 4.25 (A)
